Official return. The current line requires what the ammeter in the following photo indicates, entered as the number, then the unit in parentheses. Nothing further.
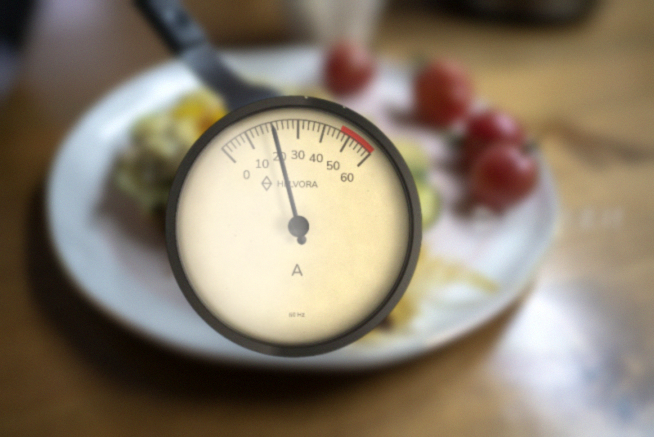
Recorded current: 20 (A)
